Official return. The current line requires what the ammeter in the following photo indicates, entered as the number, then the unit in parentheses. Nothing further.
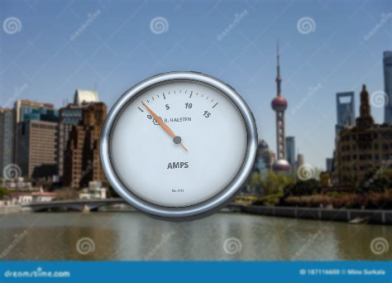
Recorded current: 1 (A)
